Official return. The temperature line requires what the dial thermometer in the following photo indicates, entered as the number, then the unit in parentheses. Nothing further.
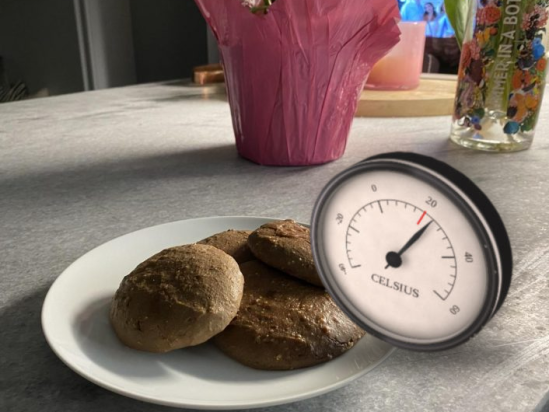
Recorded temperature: 24 (°C)
